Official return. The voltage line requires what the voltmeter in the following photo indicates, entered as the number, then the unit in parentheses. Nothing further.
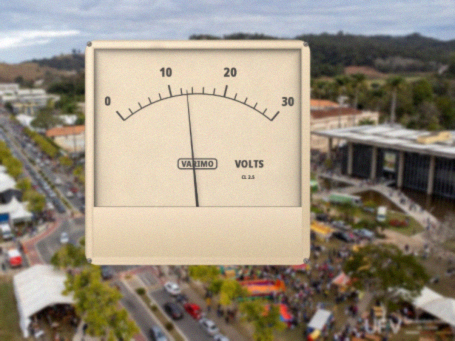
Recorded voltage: 13 (V)
